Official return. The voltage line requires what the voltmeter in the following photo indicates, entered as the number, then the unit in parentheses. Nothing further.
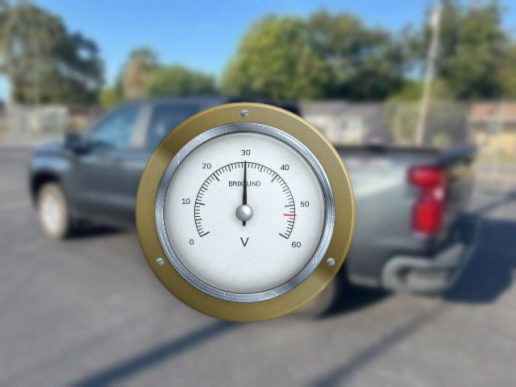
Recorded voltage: 30 (V)
